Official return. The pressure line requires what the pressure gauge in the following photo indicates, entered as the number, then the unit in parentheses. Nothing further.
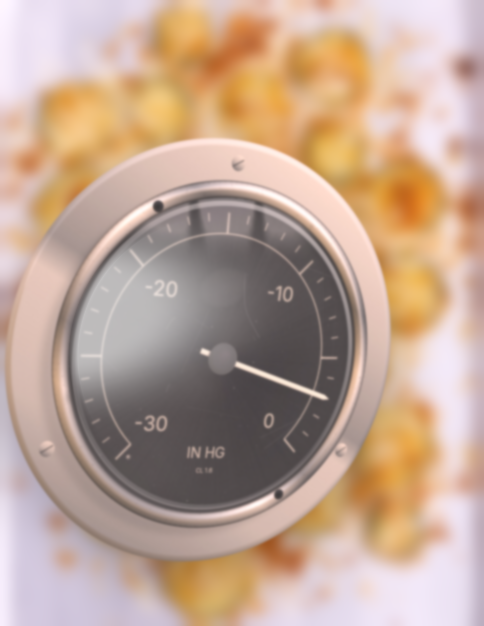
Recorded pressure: -3 (inHg)
